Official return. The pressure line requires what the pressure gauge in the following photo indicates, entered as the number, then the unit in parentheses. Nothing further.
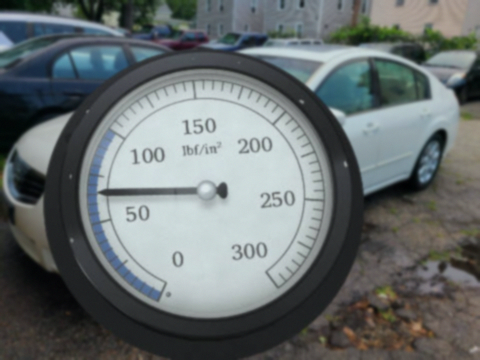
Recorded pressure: 65 (psi)
